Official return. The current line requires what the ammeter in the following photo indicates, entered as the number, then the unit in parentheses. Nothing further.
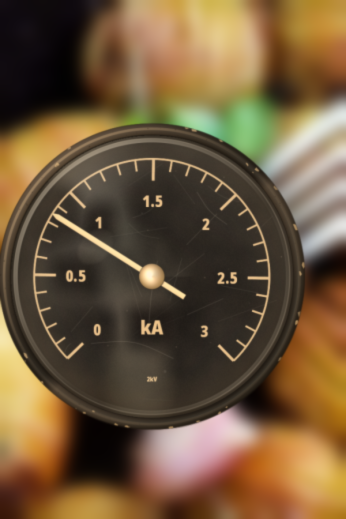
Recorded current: 0.85 (kA)
